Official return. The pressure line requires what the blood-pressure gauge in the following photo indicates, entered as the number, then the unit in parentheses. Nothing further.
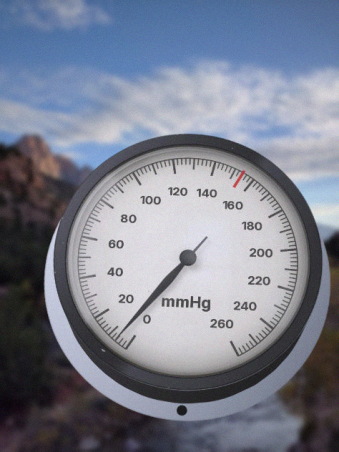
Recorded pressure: 6 (mmHg)
